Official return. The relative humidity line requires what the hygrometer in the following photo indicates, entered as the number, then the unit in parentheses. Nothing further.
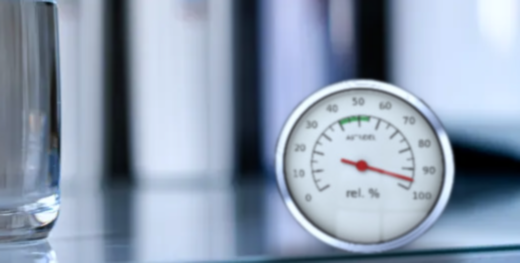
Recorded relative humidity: 95 (%)
